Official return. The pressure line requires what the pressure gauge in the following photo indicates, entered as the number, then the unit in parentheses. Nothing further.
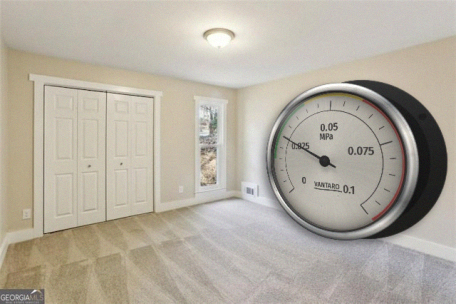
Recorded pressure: 0.025 (MPa)
